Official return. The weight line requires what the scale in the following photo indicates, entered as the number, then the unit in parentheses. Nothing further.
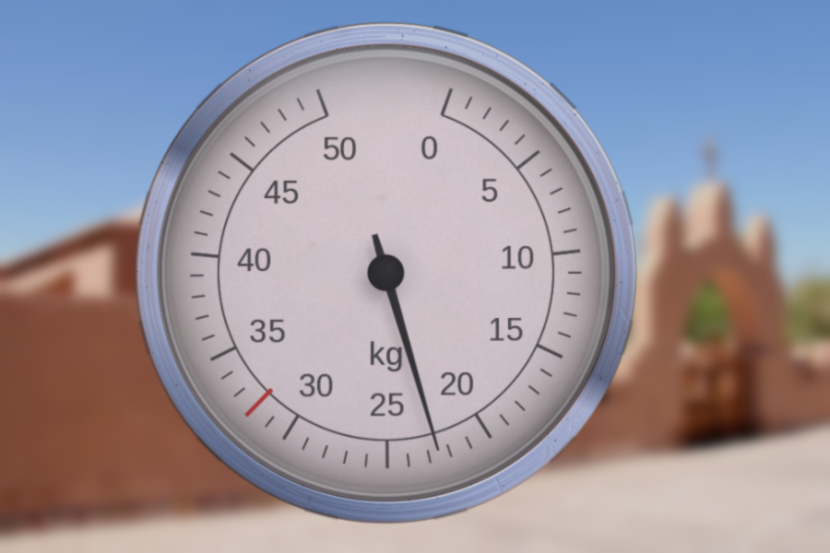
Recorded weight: 22.5 (kg)
